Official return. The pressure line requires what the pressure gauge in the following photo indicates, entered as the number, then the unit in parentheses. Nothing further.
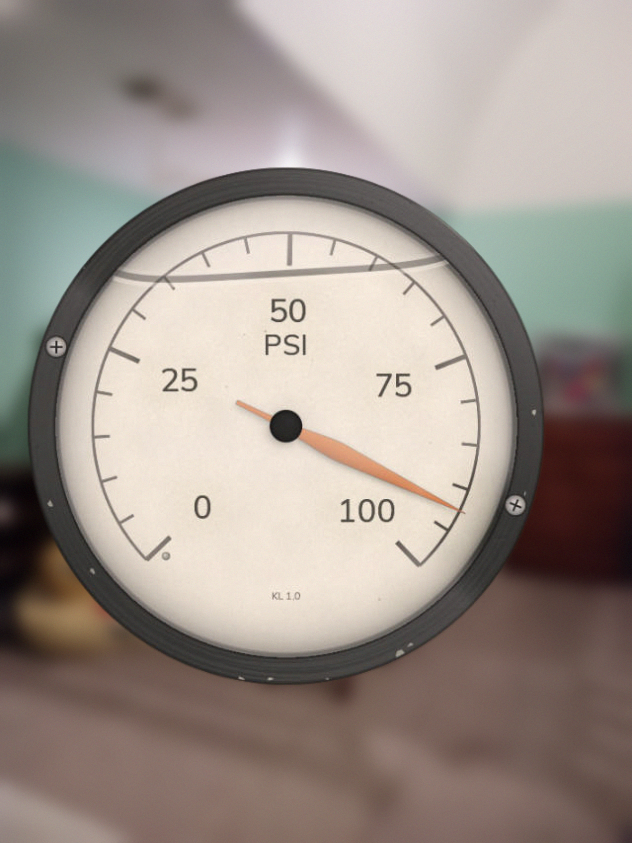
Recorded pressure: 92.5 (psi)
